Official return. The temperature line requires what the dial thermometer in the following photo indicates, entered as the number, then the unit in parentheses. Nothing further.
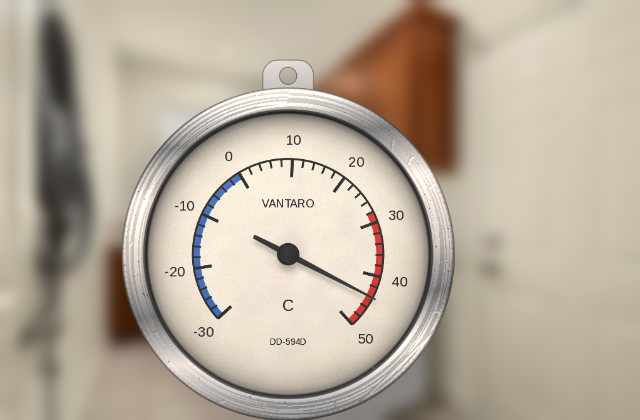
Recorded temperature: 44 (°C)
